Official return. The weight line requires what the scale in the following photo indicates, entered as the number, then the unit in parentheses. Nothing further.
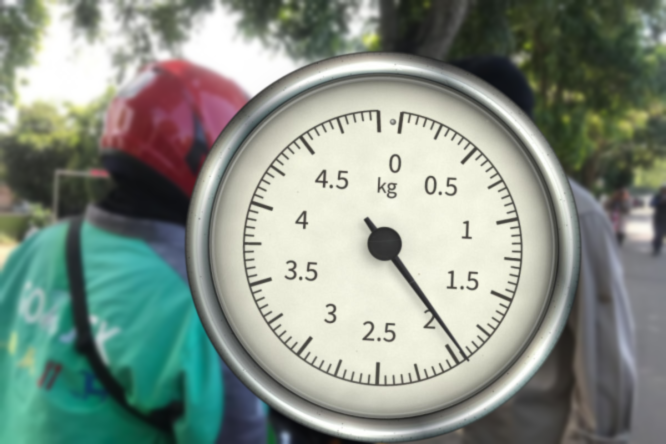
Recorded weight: 1.95 (kg)
